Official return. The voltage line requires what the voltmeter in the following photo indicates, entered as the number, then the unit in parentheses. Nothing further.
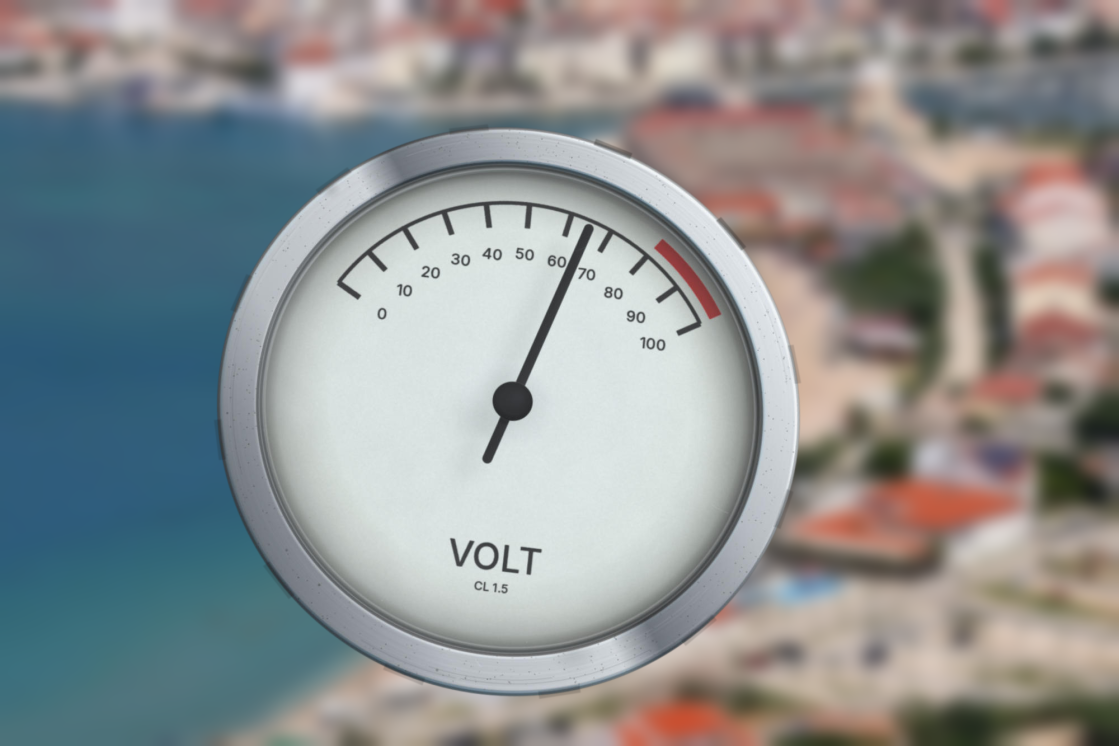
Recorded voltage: 65 (V)
